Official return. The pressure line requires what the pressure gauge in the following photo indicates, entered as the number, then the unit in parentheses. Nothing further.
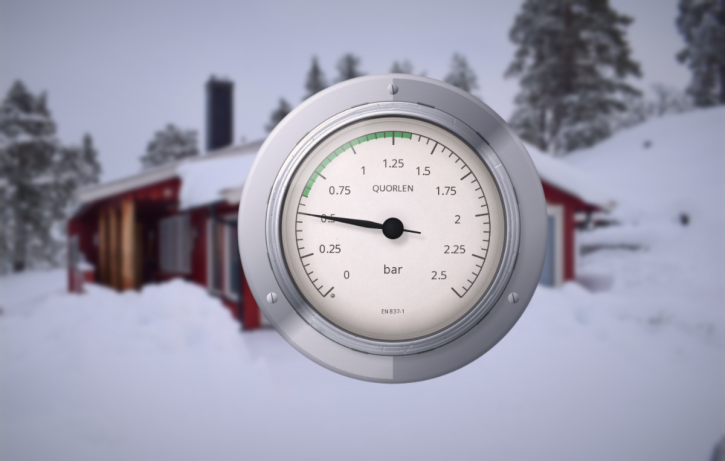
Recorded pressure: 0.5 (bar)
